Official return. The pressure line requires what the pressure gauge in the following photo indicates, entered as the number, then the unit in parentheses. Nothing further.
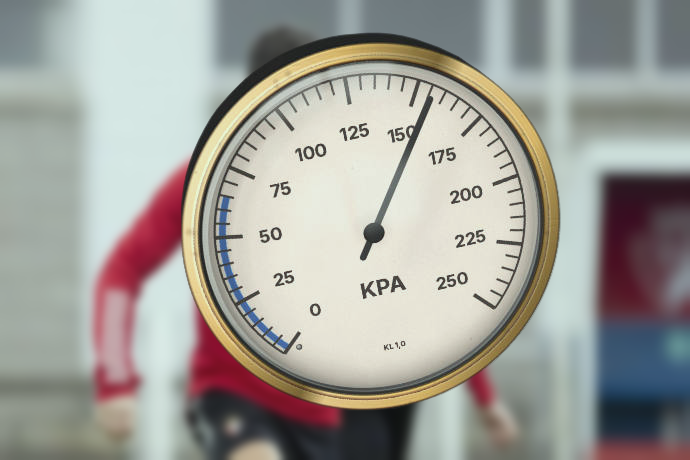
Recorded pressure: 155 (kPa)
